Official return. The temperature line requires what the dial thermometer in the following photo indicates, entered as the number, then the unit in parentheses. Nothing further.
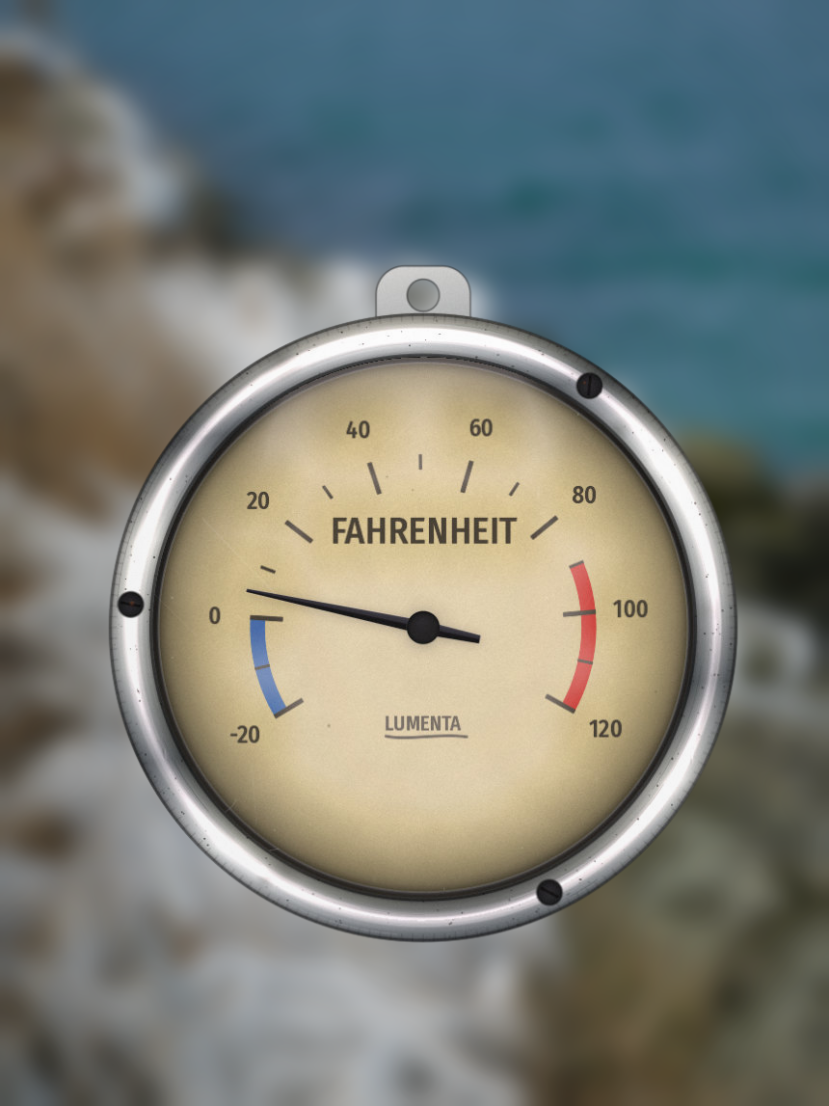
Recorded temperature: 5 (°F)
